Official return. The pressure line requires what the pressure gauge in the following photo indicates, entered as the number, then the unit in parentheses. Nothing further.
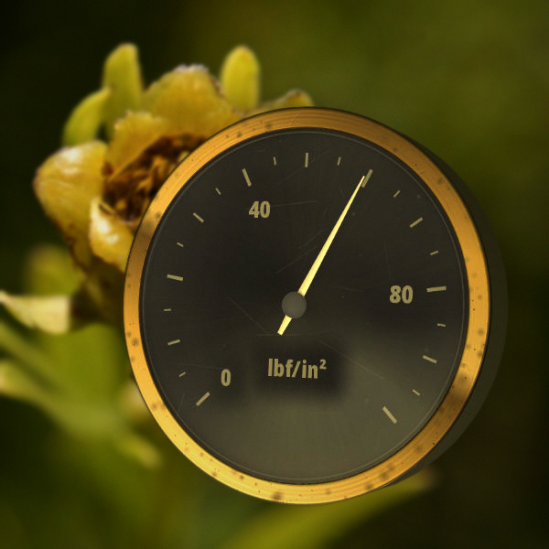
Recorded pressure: 60 (psi)
